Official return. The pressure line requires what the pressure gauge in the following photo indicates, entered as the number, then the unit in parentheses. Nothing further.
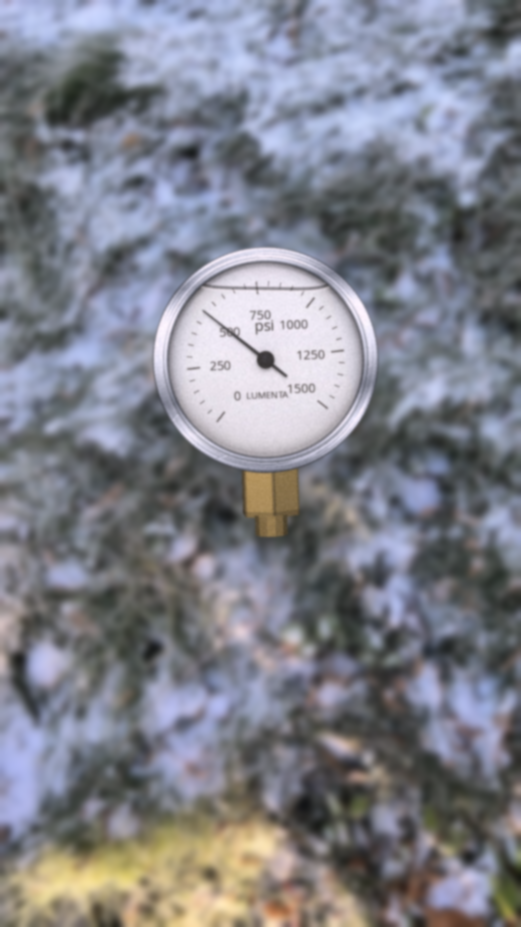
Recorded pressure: 500 (psi)
